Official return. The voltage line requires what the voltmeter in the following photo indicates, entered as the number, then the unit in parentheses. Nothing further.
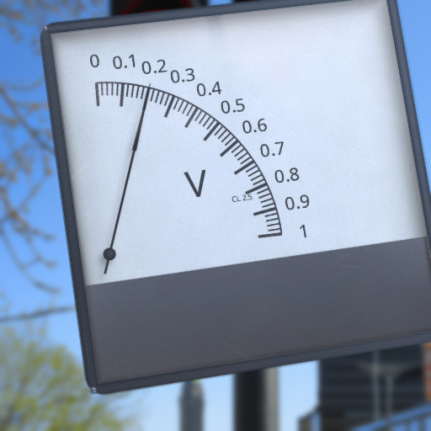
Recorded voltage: 0.2 (V)
